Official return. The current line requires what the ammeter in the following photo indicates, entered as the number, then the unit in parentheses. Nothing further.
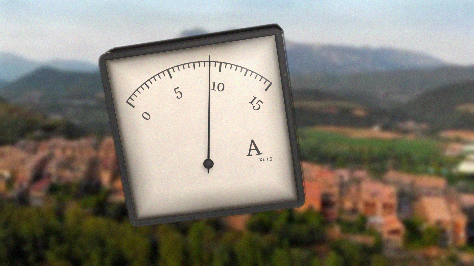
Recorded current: 9 (A)
